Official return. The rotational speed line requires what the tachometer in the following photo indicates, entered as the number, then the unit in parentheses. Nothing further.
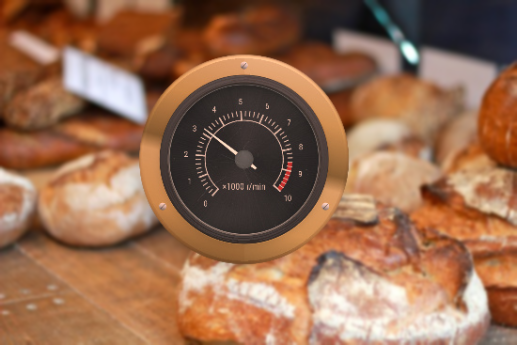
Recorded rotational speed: 3200 (rpm)
